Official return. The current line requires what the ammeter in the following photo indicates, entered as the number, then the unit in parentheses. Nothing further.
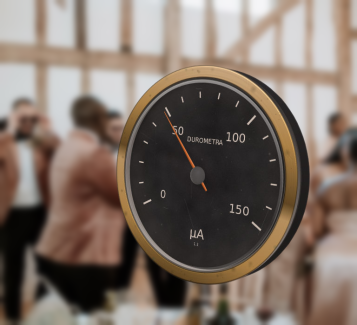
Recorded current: 50 (µA)
